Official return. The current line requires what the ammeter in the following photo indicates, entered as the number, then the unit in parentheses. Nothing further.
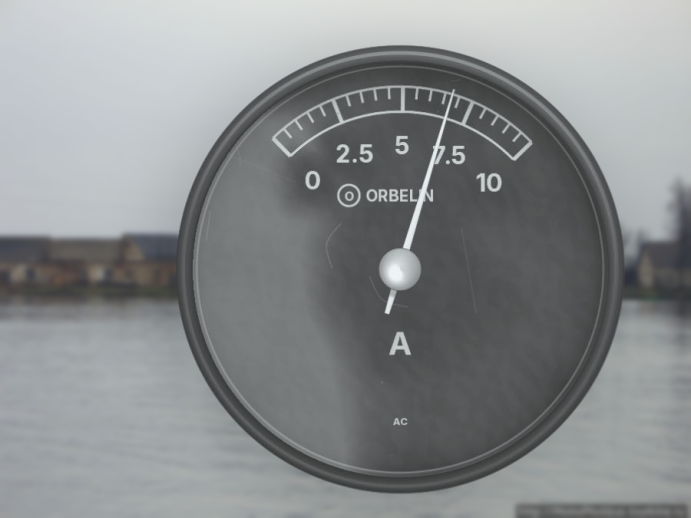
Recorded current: 6.75 (A)
